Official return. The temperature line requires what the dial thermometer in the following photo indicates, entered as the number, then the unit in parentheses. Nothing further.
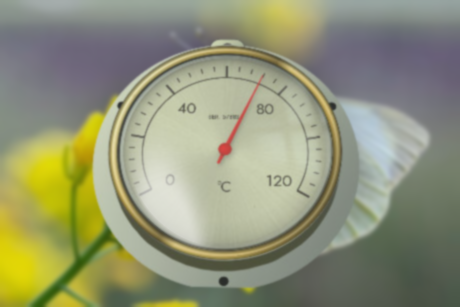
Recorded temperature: 72 (°C)
